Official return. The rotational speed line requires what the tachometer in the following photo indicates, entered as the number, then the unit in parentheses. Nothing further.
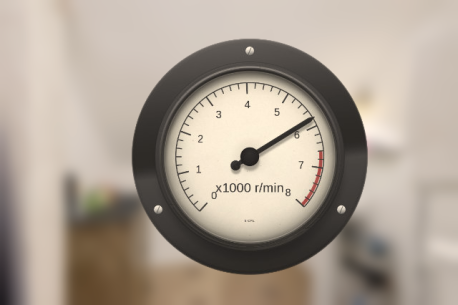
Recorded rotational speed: 5800 (rpm)
